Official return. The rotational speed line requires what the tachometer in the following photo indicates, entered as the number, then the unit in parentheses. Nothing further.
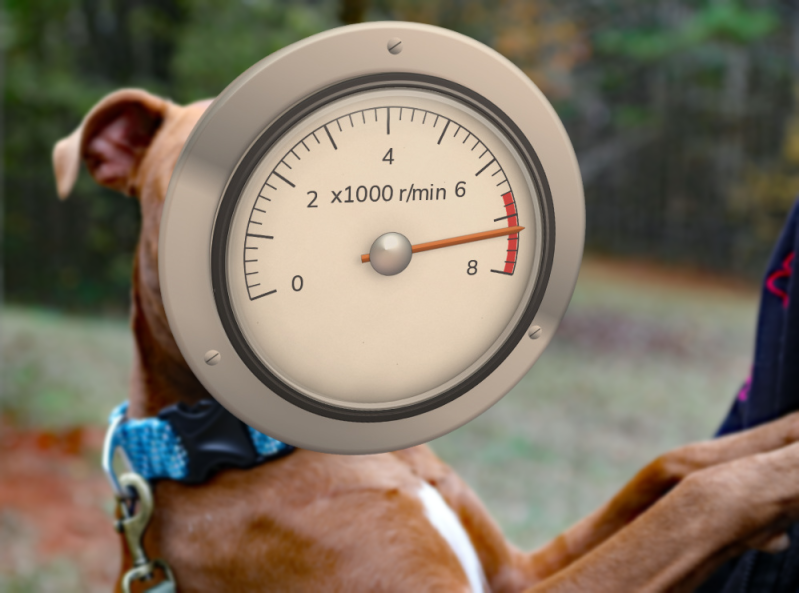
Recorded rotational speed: 7200 (rpm)
